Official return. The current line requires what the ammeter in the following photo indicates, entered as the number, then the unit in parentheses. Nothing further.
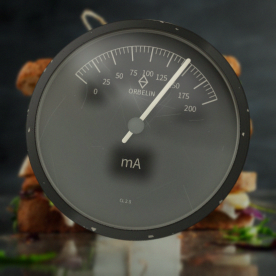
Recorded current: 145 (mA)
